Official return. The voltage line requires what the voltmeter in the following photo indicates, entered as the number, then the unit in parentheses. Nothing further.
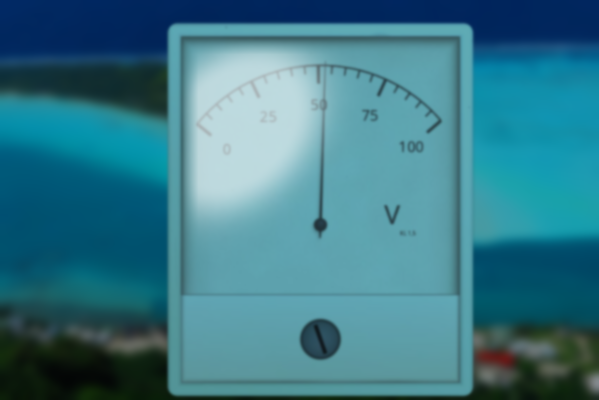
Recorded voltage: 52.5 (V)
